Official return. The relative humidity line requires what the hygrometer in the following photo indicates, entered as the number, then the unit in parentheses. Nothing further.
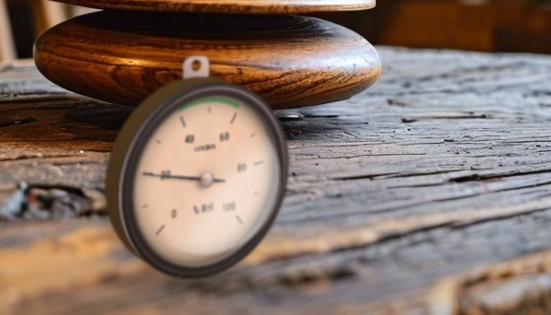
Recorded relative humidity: 20 (%)
